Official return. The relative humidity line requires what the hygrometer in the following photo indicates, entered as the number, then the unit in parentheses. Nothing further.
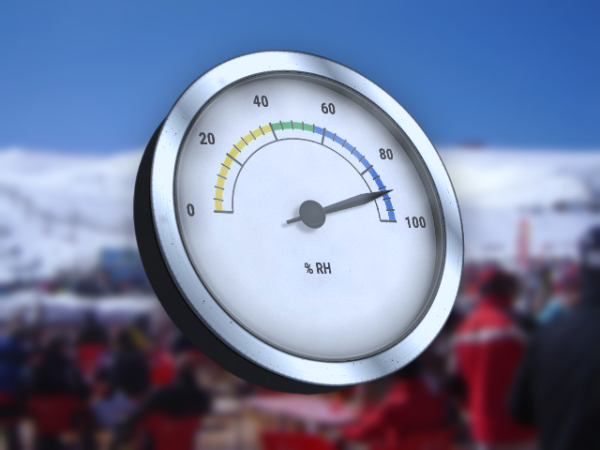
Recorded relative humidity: 90 (%)
